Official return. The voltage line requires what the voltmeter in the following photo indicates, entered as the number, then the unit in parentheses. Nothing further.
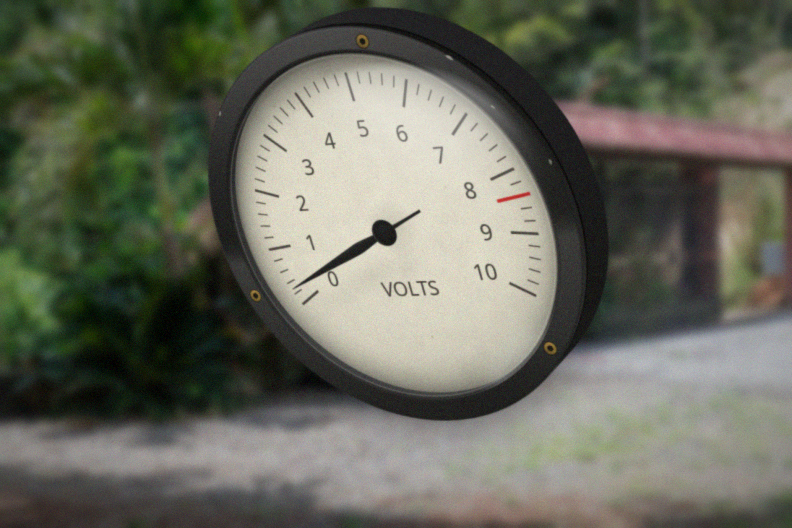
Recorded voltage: 0.3 (V)
